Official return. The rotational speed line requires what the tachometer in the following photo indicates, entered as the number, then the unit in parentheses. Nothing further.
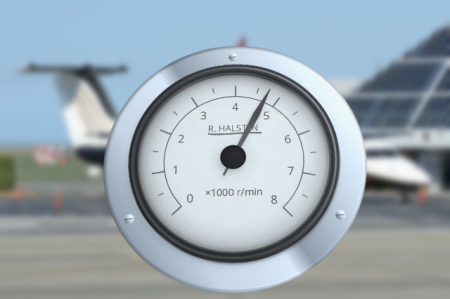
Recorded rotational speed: 4750 (rpm)
